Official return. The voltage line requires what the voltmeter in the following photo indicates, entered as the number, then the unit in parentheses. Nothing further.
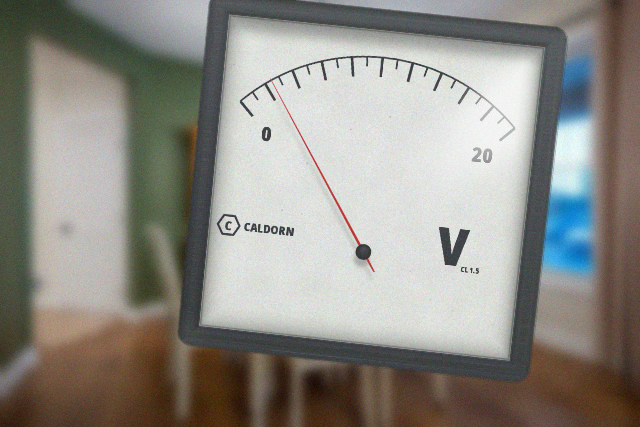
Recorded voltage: 2.5 (V)
